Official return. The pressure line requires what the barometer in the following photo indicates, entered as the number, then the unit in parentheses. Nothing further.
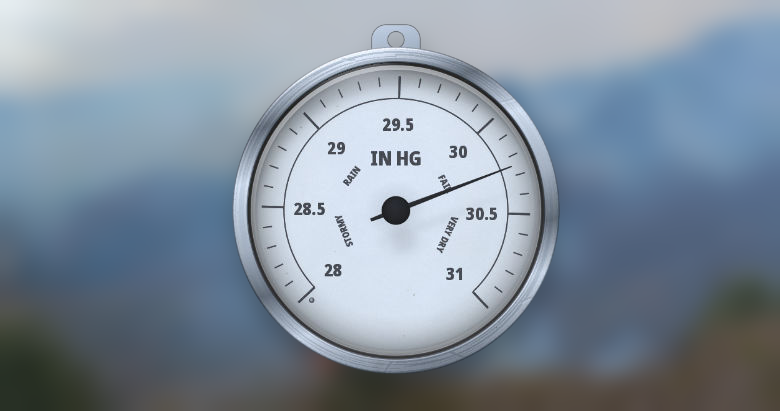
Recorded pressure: 30.25 (inHg)
